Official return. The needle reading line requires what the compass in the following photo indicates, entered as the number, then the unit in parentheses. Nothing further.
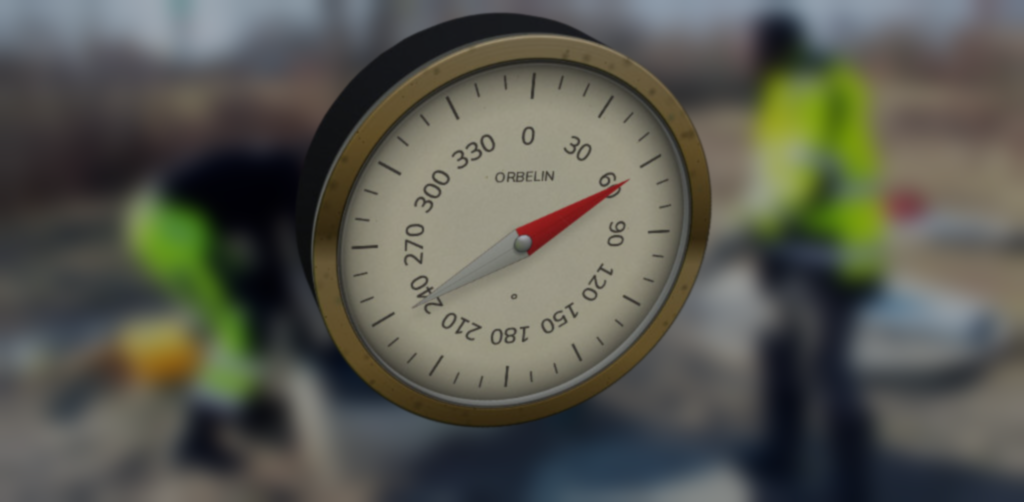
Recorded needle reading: 60 (°)
